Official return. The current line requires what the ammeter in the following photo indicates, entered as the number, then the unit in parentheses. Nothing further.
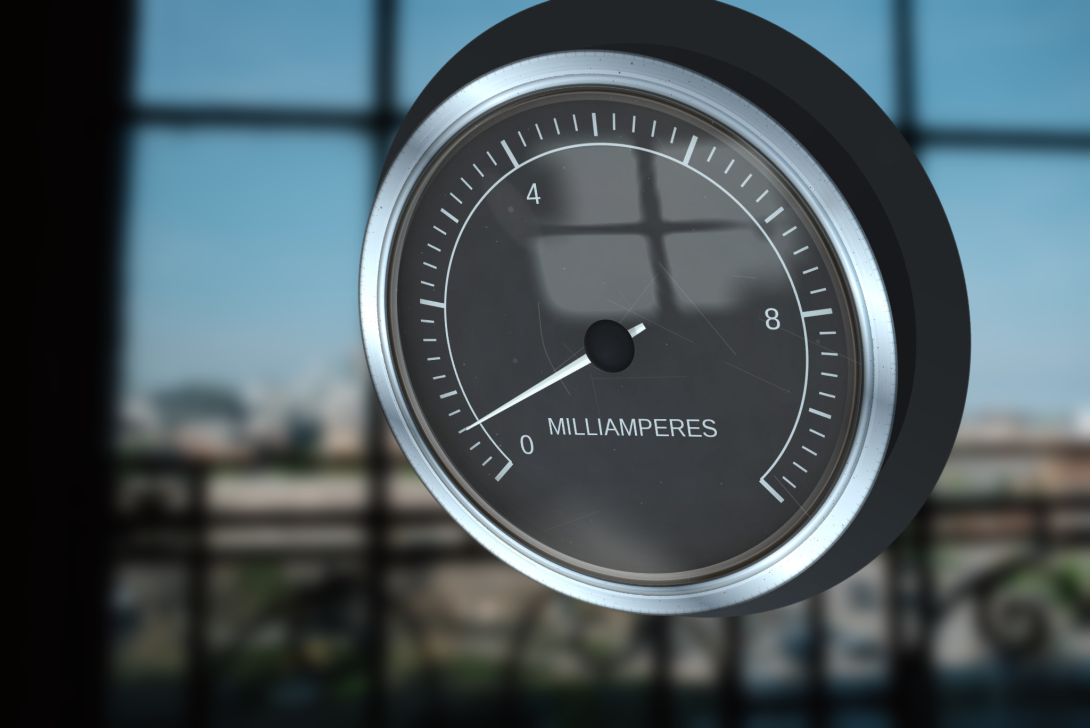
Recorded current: 0.6 (mA)
